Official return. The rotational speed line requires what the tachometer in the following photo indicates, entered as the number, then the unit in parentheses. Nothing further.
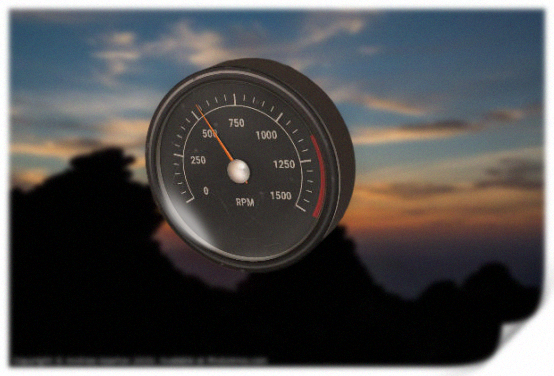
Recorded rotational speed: 550 (rpm)
